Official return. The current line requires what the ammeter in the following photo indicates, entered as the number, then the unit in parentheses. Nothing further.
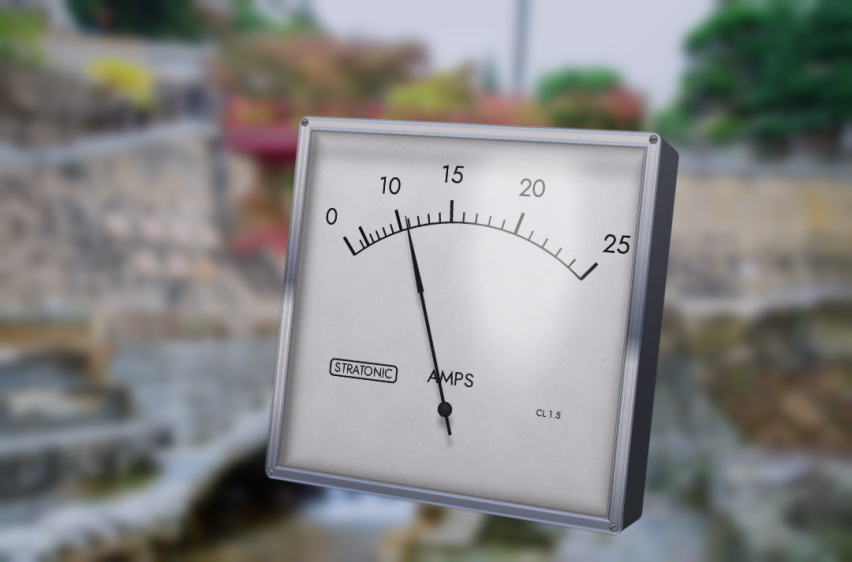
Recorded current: 11 (A)
